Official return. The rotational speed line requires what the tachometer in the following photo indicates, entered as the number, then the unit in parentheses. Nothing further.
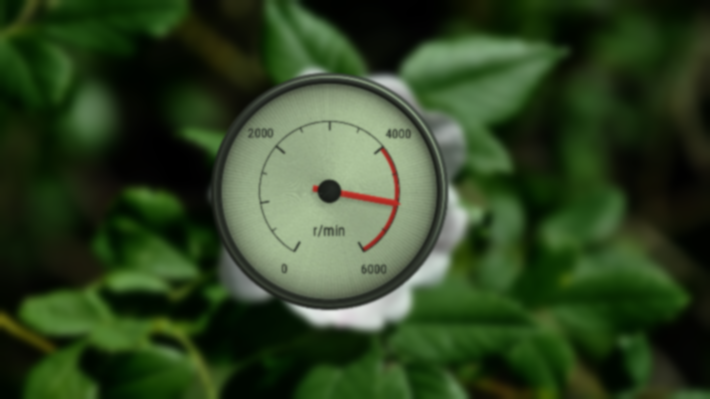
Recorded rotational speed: 5000 (rpm)
